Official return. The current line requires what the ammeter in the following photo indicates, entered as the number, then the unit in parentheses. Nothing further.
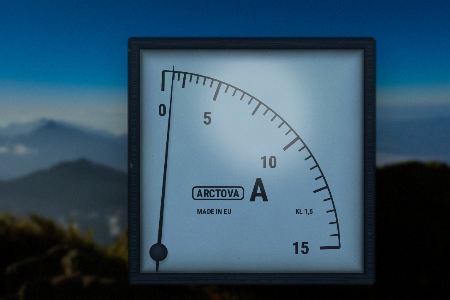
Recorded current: 1.5 (A)
